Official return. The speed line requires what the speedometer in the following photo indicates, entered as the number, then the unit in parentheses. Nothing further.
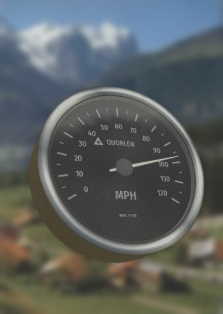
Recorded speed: 97.5 (mph)
